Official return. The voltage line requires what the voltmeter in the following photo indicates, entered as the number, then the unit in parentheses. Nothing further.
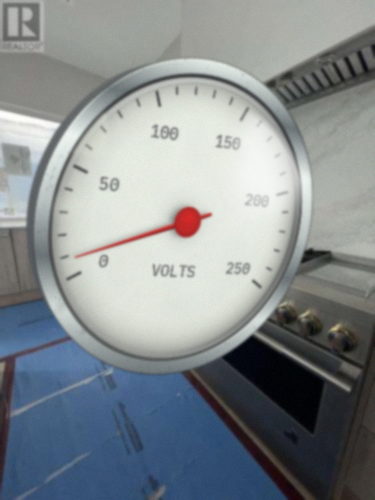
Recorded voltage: 10 (V)
